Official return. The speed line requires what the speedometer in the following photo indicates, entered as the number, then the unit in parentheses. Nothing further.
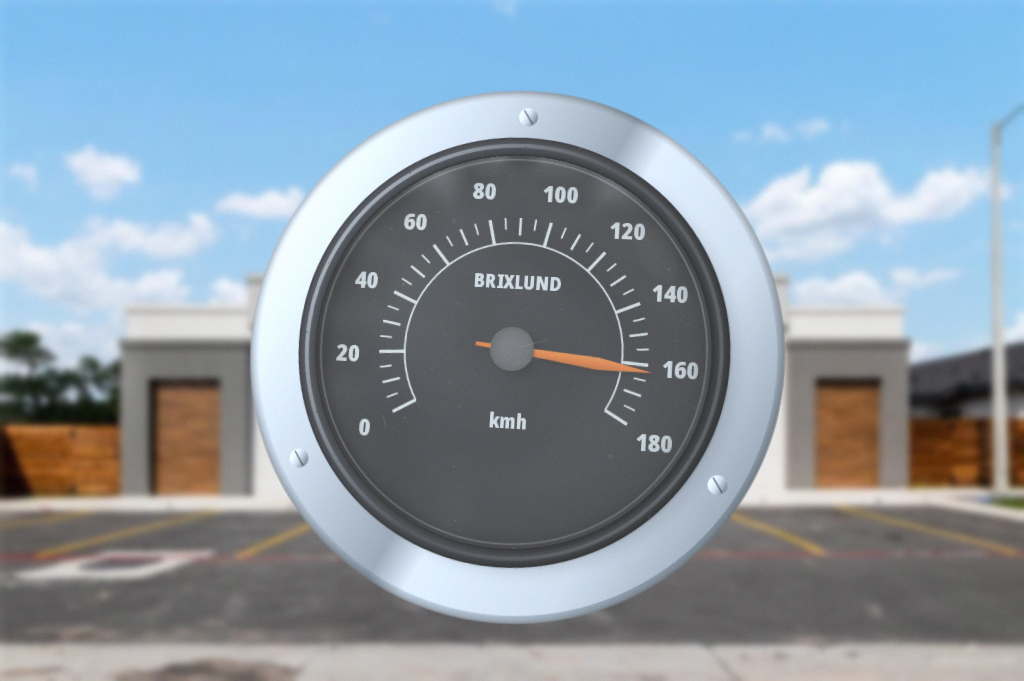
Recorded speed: 162.5 (km/h)
